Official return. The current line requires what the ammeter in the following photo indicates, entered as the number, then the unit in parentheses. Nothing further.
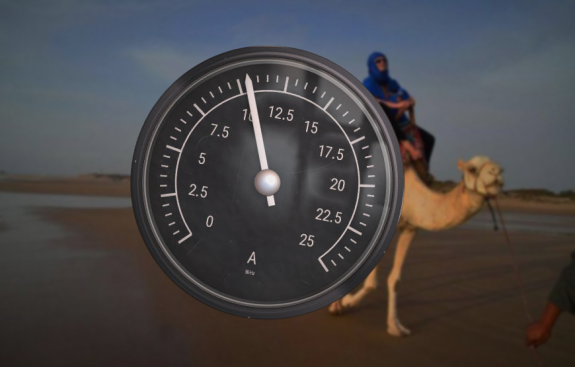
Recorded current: 10.5 (A)
